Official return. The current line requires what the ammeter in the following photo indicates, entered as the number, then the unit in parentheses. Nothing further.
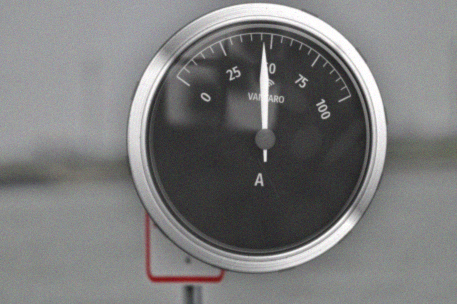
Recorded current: 45 (A)
